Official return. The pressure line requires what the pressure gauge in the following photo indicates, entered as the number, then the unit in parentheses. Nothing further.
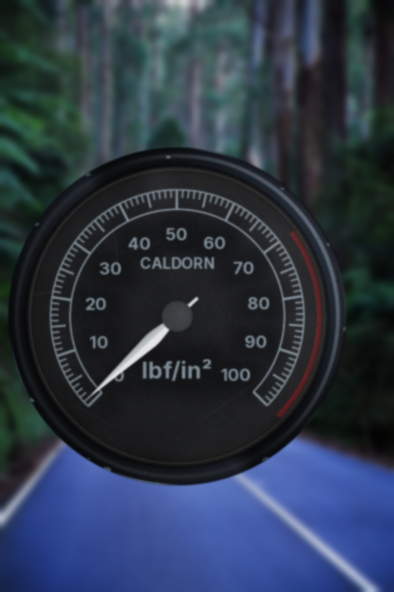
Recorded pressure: 1 (psi)
